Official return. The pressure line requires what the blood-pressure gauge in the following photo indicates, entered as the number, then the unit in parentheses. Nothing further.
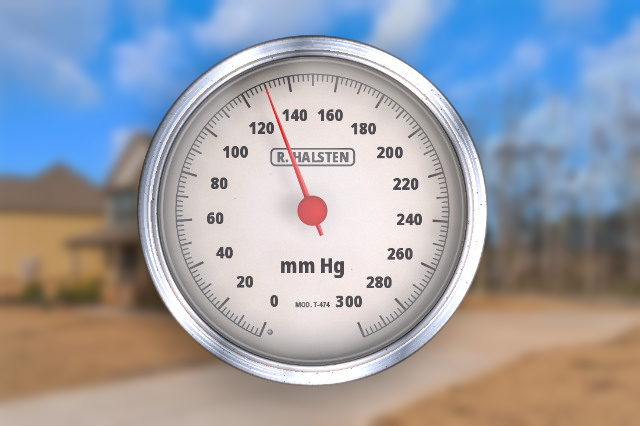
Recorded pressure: 130 (mmHg)
